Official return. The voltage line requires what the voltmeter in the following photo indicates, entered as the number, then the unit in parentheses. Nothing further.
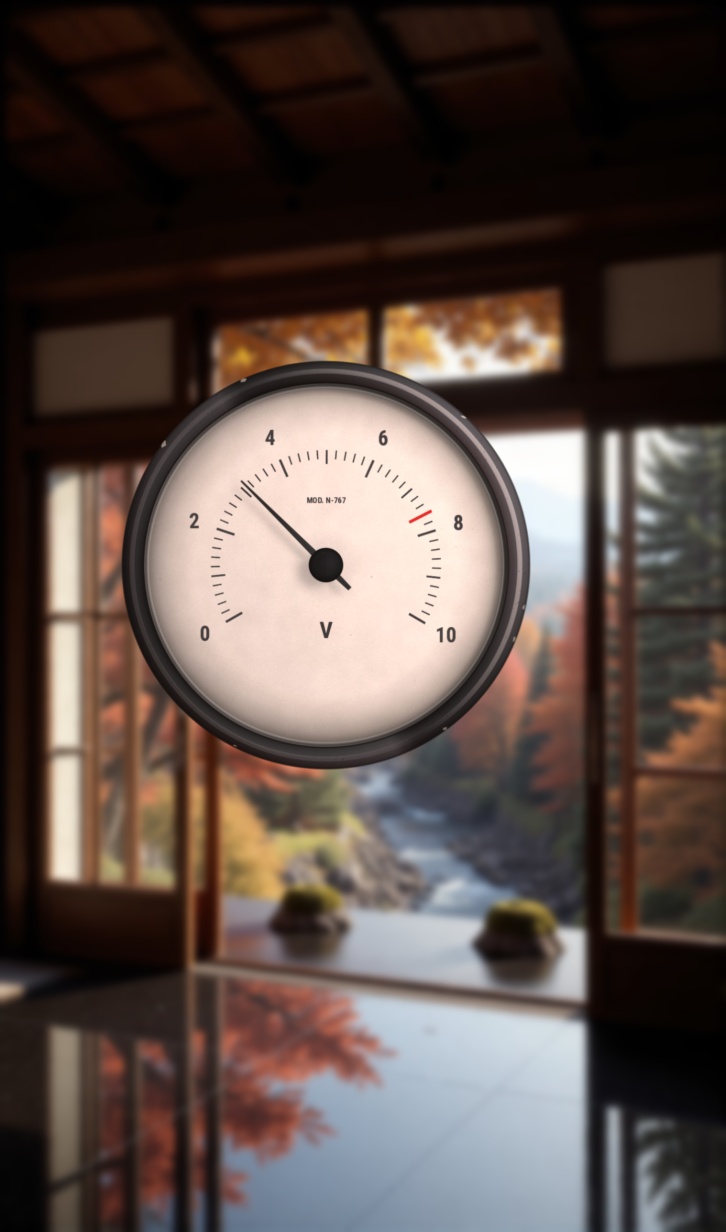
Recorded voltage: 3.1 (V)
